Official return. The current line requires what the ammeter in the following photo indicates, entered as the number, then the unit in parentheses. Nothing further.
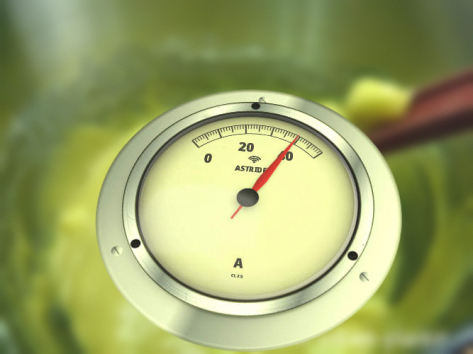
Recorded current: 40 (A)
